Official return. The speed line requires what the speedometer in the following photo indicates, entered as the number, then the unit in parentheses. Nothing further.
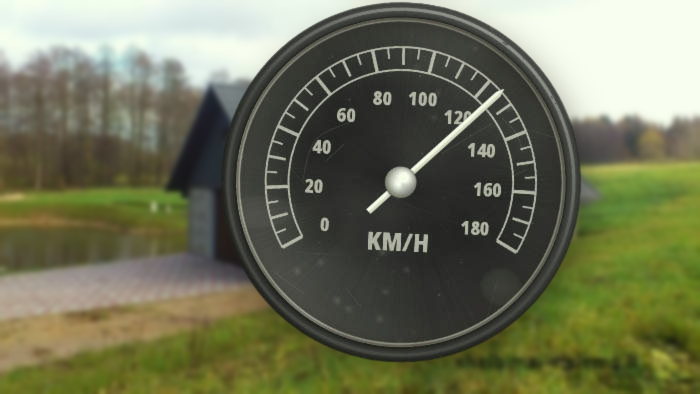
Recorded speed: 125 (km/h)
